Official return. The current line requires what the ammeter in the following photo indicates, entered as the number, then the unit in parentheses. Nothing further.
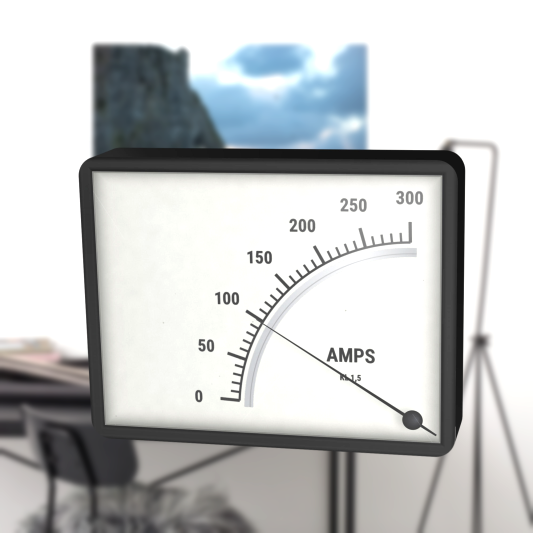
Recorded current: 100 (A)
